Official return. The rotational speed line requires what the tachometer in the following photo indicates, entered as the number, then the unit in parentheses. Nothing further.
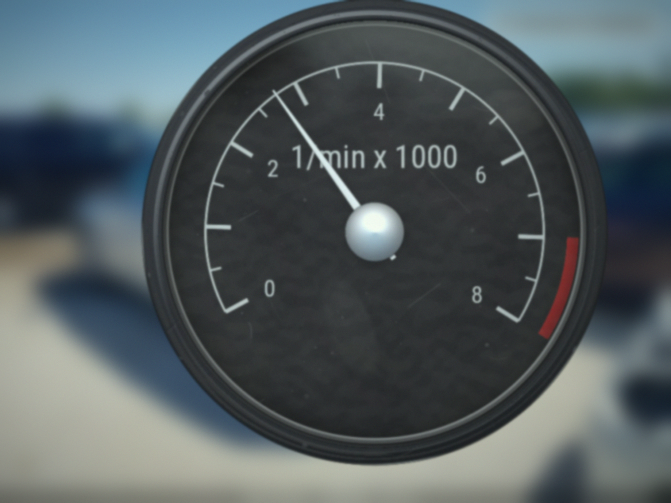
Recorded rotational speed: 2750 (rpm)
